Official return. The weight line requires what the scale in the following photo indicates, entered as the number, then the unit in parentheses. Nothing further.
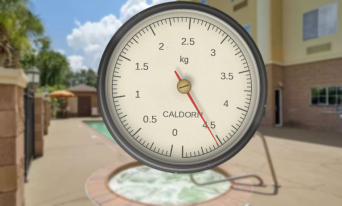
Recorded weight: 4.55 (kg)
